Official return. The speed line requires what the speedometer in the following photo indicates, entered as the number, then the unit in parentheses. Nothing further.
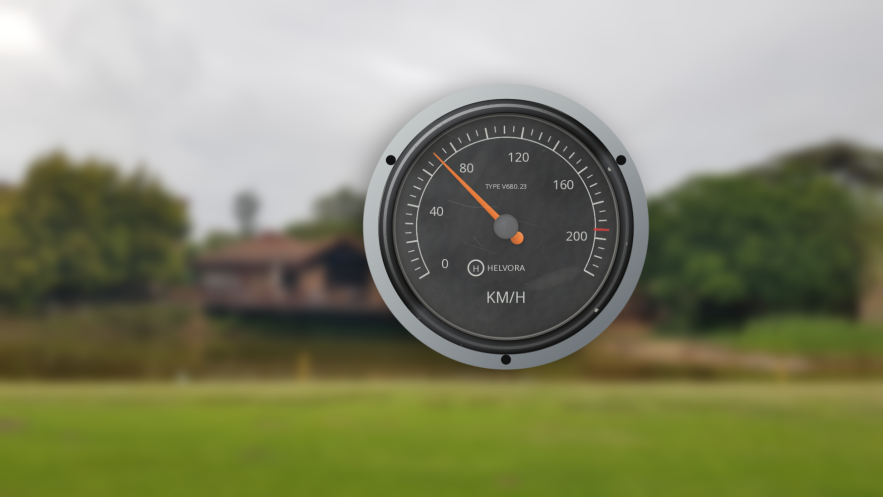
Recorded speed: 70 (km/h)
